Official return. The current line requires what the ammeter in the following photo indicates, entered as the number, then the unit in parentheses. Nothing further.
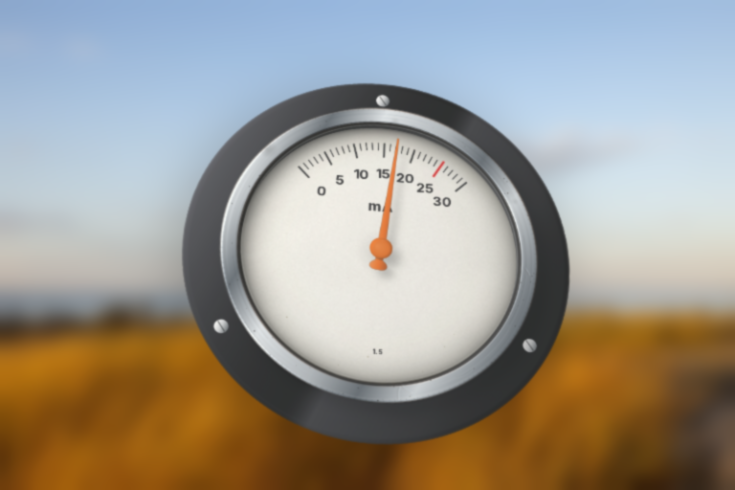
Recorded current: 17 (mA)
